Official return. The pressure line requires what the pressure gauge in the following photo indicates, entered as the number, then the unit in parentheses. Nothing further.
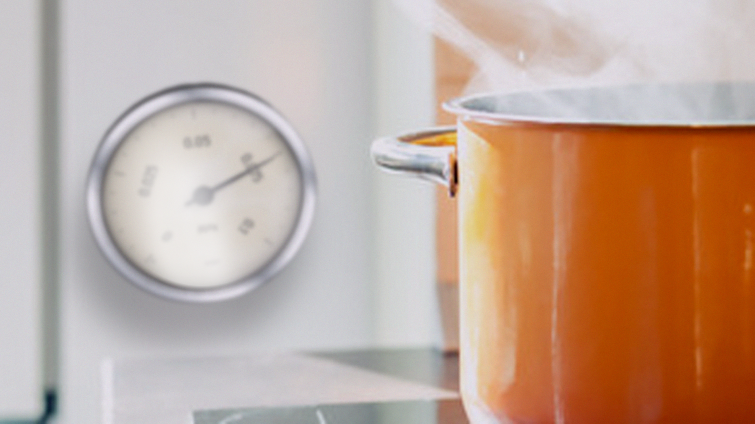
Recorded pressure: 0.075 (MPa)
